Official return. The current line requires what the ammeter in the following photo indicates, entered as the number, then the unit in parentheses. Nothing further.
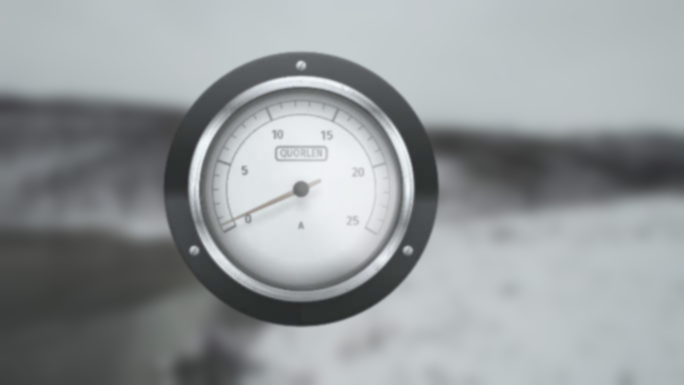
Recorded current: 0.5 (A)
